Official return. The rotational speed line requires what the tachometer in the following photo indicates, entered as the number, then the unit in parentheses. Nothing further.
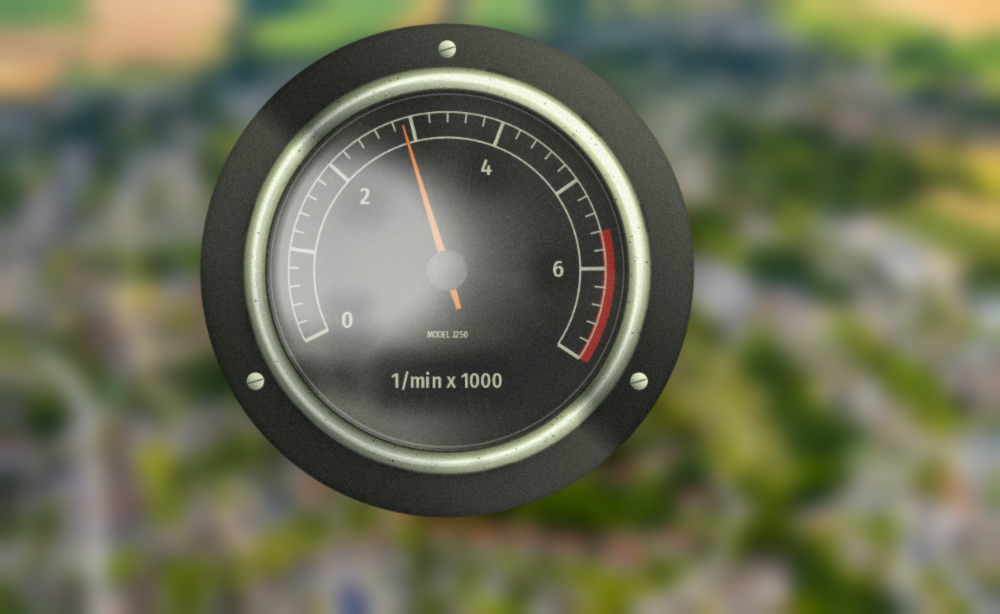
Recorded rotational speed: 2900 (rpm)
